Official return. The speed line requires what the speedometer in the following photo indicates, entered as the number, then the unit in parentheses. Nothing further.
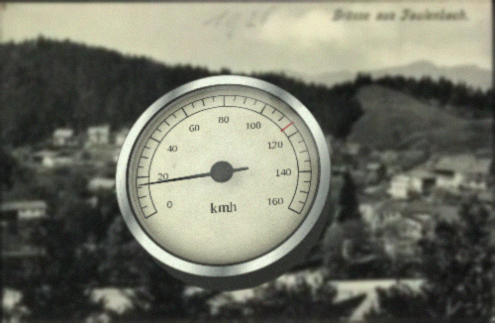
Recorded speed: 15 (km/h)
